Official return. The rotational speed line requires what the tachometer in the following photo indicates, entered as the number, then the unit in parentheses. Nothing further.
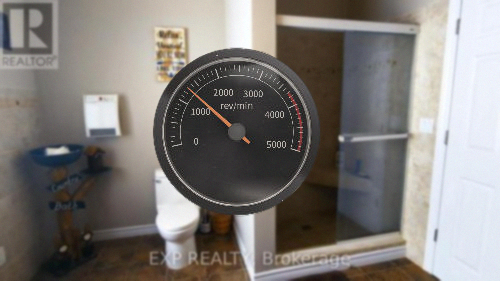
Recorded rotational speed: 1300 (rpm)
